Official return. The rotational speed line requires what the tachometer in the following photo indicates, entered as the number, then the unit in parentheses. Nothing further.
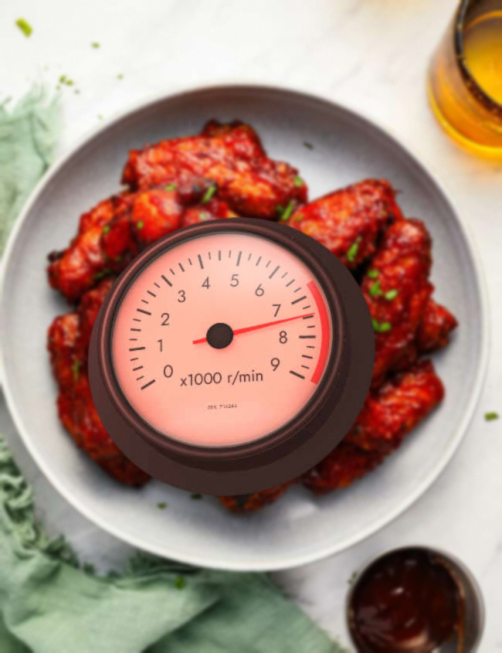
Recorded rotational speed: 7500 (rpm)
